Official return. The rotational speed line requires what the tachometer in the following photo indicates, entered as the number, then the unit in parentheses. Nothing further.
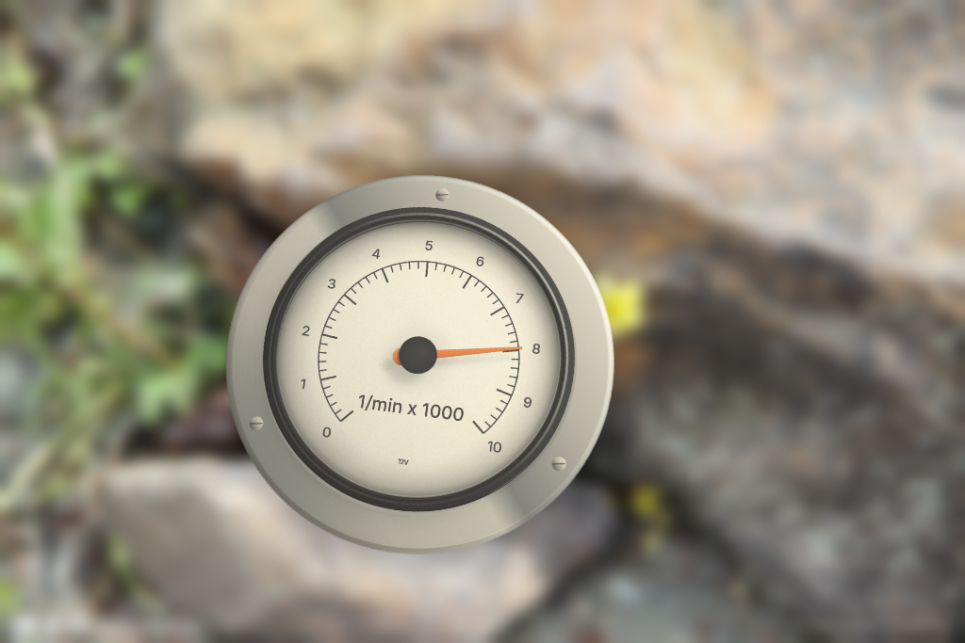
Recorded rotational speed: 8000 (rpm)
